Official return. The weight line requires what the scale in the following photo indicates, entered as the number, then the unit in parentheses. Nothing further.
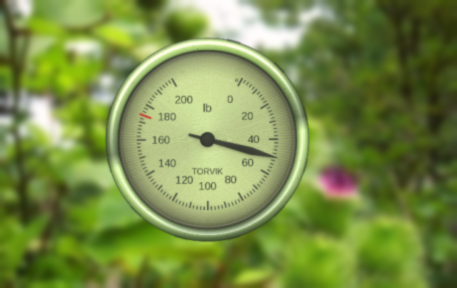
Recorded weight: 50 (lb)
